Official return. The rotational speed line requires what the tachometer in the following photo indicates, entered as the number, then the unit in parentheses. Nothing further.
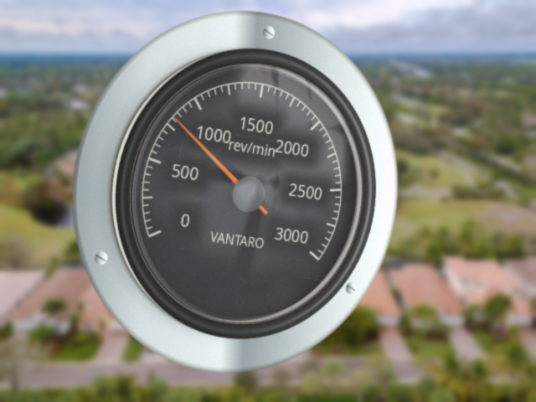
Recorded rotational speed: 800 (rpm)
